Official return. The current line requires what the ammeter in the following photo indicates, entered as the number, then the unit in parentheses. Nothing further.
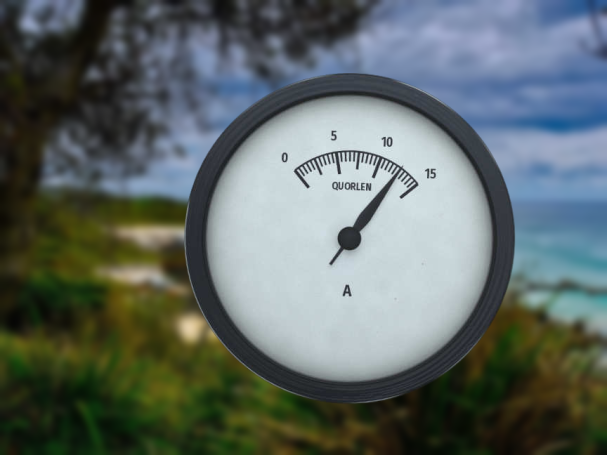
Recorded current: 12.5 (A)
